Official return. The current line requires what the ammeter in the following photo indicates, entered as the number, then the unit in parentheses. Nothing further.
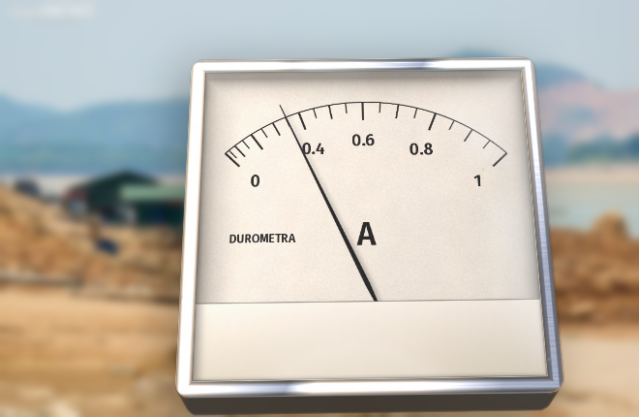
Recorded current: 0.35 (A)
